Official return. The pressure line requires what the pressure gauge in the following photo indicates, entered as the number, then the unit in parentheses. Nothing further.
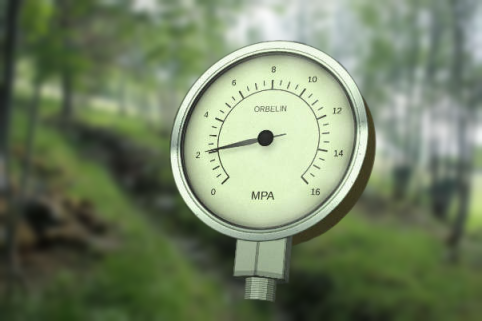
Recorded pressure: 2 (MPa)
